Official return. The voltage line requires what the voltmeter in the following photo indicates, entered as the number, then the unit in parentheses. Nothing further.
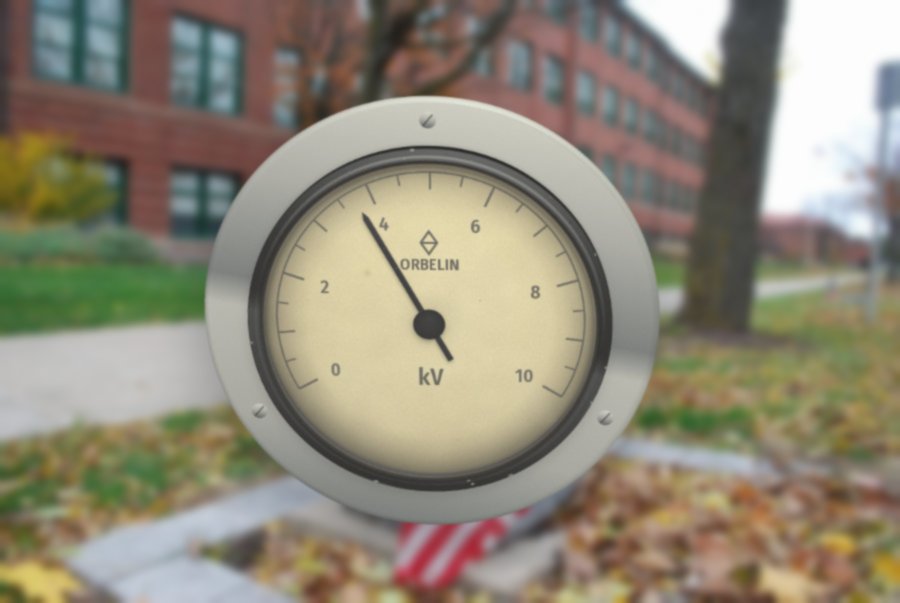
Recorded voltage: 3.75 (kV)
